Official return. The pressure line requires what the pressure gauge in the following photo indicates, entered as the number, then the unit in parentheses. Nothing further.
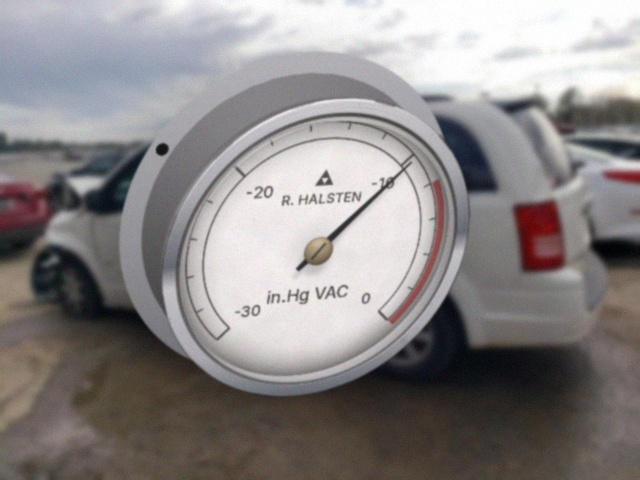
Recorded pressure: -10 (inHg)
